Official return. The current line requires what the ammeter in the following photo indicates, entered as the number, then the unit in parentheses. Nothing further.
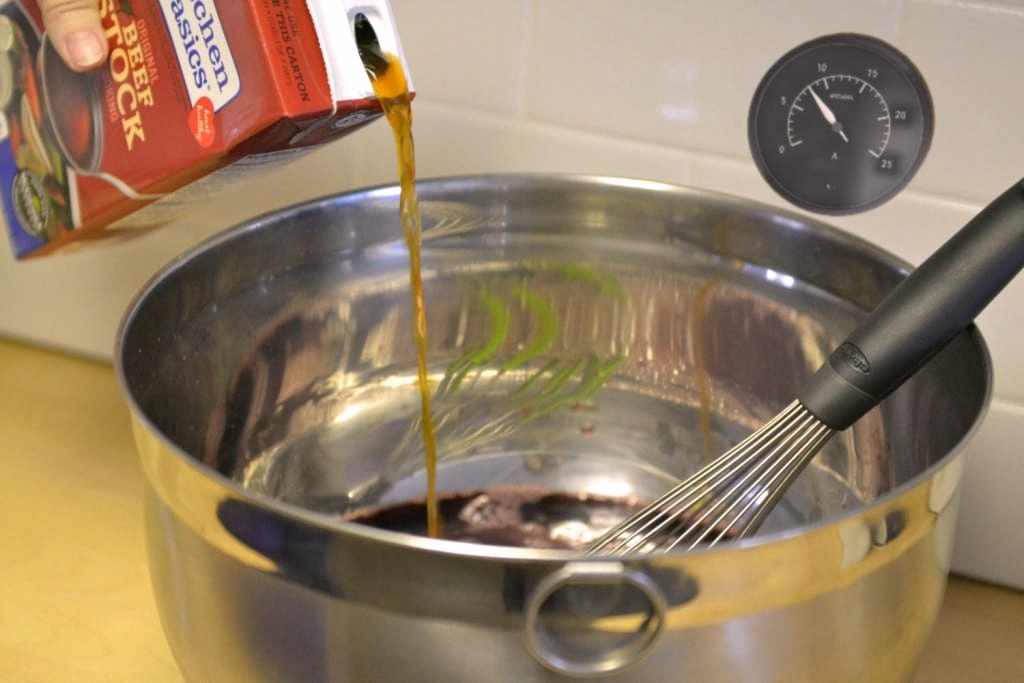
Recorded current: 8 (A)
